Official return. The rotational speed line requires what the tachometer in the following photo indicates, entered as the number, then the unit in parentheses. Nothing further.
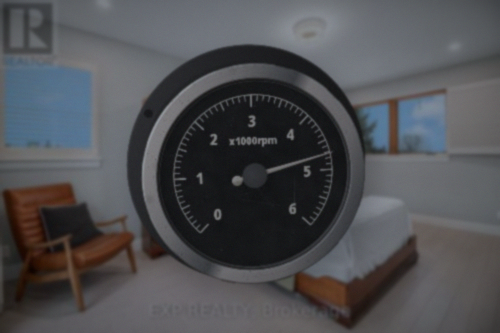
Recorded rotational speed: 4700 (rpm)
